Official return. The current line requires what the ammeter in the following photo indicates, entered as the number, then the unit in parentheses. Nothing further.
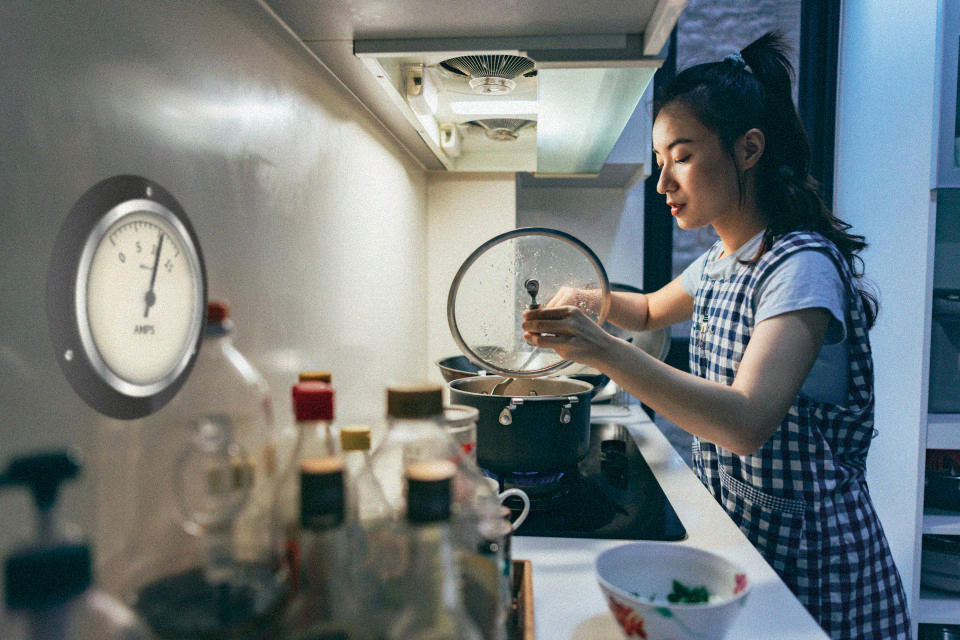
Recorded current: 10 (A)
